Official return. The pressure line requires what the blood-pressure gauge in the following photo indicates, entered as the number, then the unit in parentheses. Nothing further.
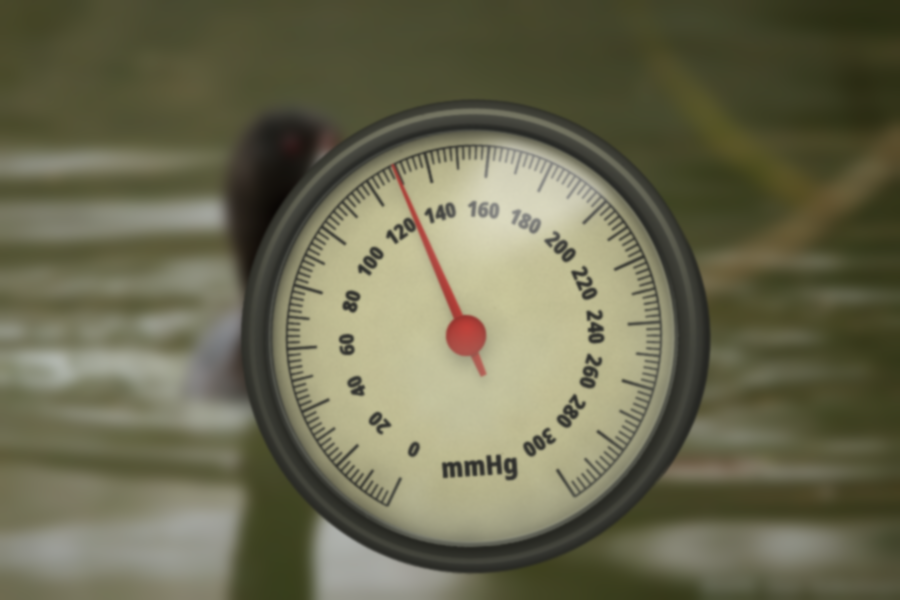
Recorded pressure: 130 (mmHg)
